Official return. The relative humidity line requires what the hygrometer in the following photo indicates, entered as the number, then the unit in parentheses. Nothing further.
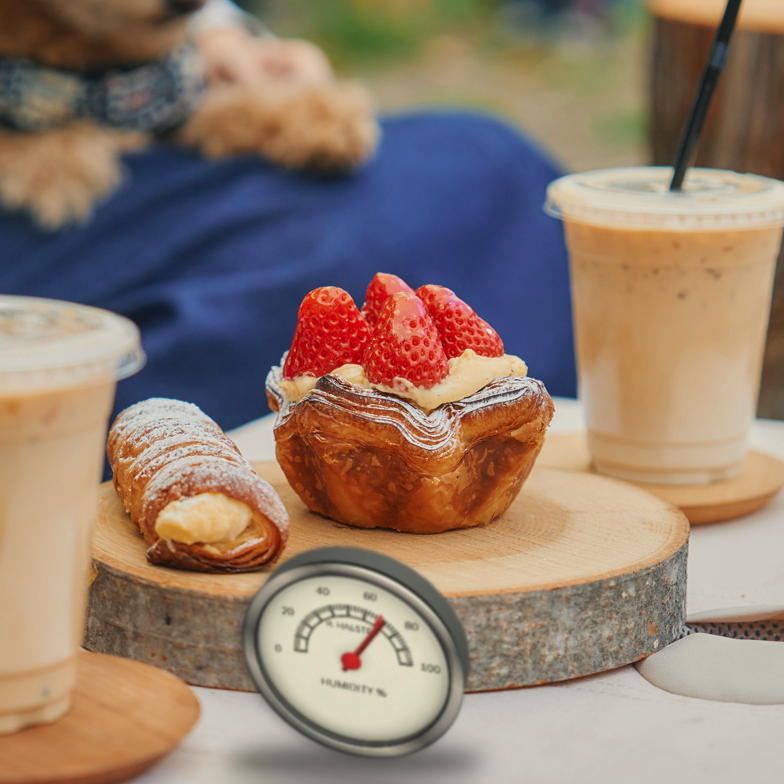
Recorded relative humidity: 70 (%)
